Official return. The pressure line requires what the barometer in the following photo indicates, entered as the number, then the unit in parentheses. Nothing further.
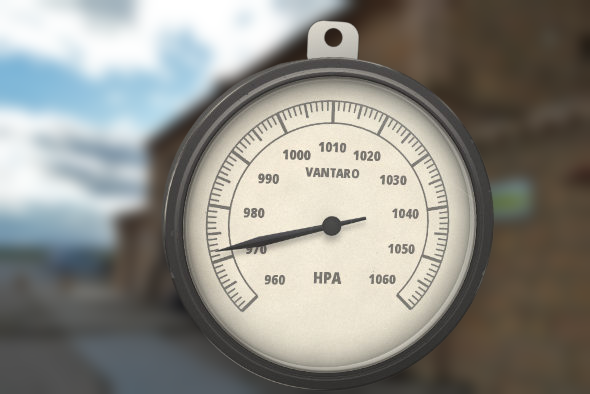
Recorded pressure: 972 (hPa)
